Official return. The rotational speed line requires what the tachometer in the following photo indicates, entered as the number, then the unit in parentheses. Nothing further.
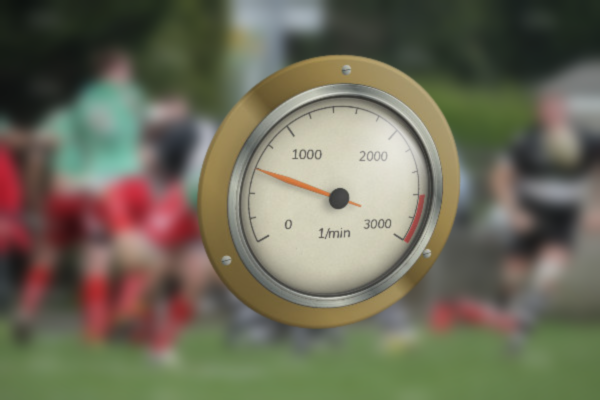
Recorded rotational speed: 600 (rpm)
